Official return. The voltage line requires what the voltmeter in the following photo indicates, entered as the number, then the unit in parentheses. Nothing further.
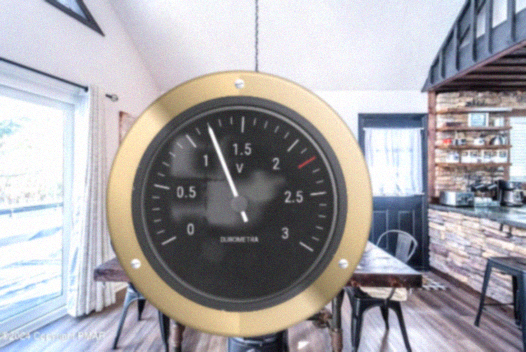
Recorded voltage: 1.2 (V)
